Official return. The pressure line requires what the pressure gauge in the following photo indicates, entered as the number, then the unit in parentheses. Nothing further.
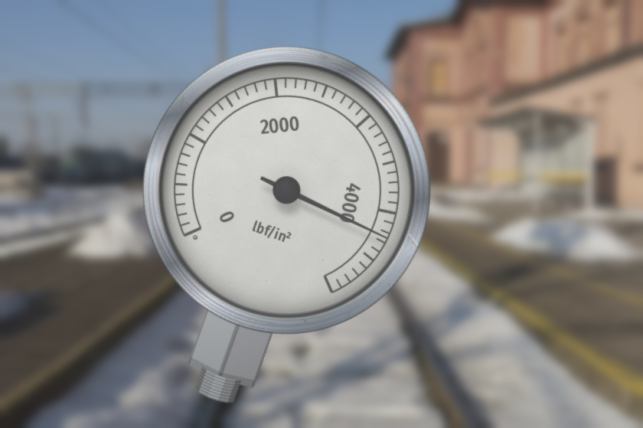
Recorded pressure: 4250 (psi)
